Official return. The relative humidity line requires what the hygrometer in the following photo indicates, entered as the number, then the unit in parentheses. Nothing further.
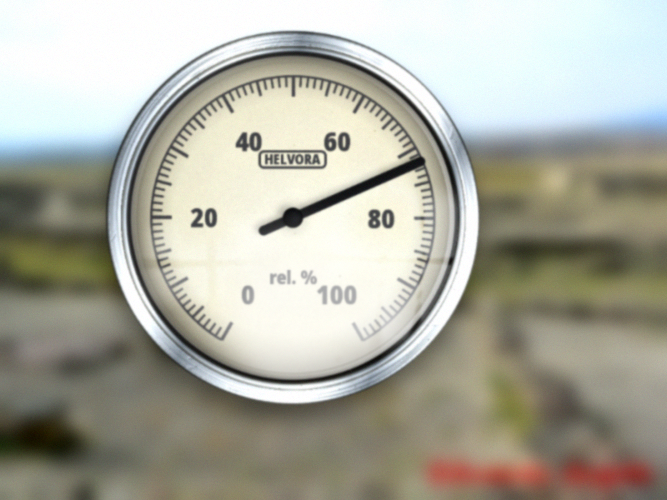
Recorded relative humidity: 72 (%)
